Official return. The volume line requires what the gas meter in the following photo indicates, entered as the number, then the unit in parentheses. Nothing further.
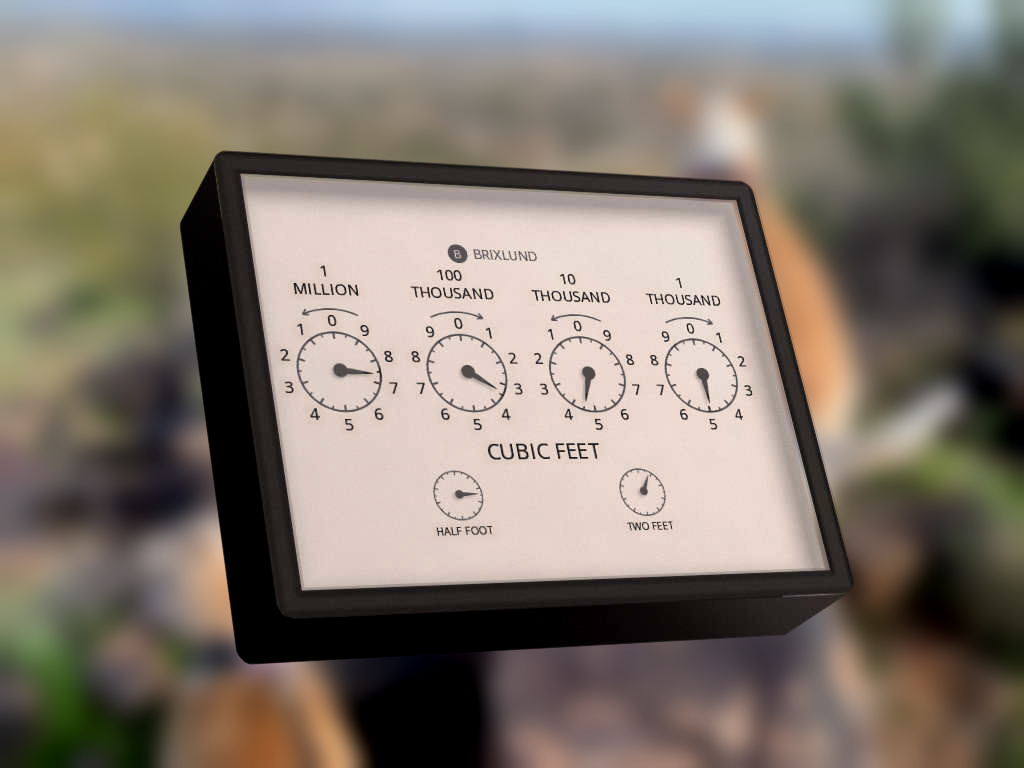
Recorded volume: 734500 (ft³)
